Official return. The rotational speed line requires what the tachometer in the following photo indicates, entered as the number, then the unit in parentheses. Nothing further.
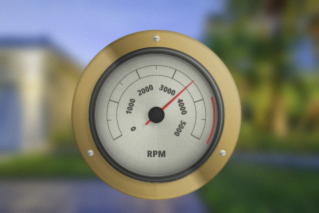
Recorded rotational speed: 3500 (rpm)
